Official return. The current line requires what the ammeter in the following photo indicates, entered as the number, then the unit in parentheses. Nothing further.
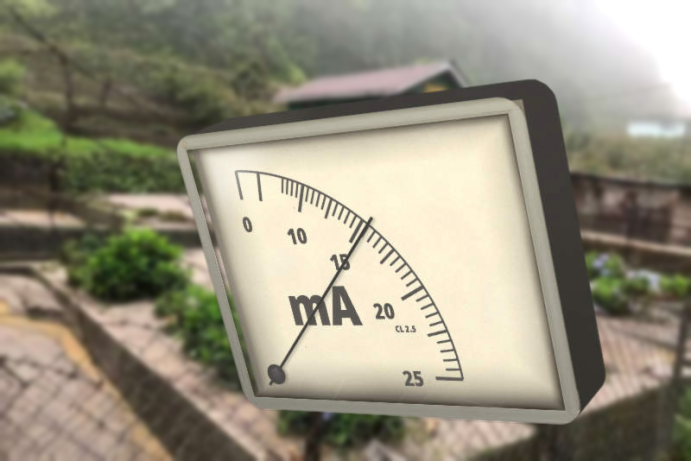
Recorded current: 15.5 (mA)
